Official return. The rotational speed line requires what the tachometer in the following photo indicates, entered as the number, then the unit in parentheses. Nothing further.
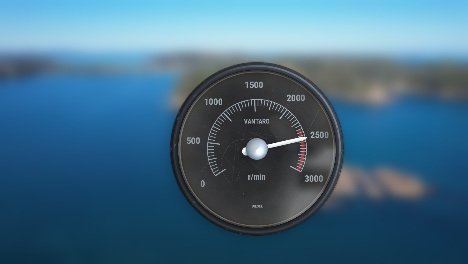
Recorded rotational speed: 2500 (rpm)
